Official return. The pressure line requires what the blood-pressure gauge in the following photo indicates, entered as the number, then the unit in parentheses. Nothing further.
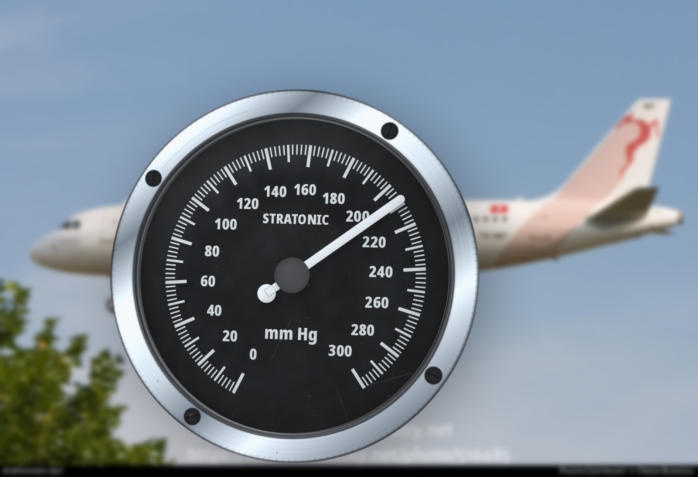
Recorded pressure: 208 (mmHg)
